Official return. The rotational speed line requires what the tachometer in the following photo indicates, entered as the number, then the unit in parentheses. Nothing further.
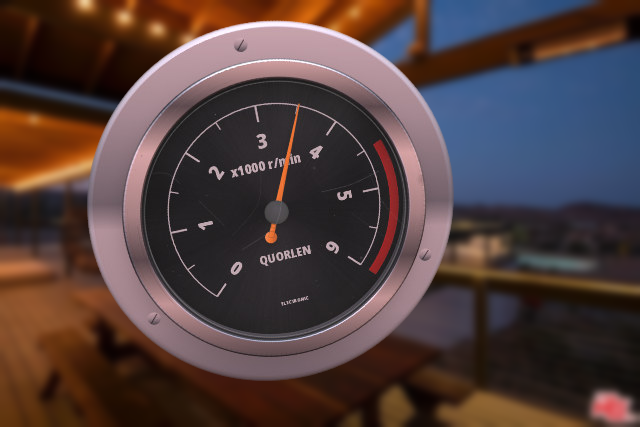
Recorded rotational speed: 3500 (rpm)
